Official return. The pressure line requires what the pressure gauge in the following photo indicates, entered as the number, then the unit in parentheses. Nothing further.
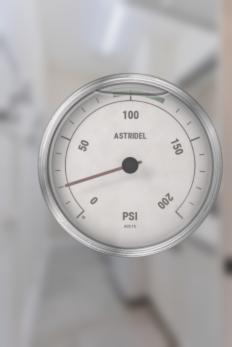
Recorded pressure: 20 (psi)
